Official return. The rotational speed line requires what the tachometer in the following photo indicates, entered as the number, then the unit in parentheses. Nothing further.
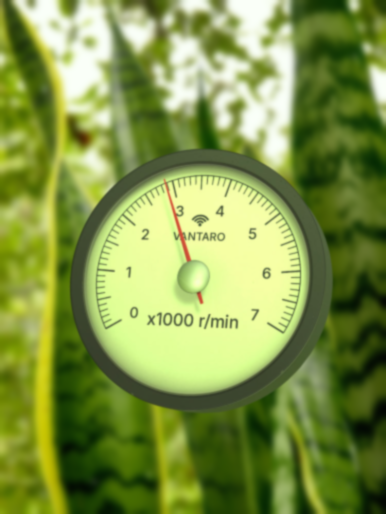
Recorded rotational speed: 2900 (rpm)
